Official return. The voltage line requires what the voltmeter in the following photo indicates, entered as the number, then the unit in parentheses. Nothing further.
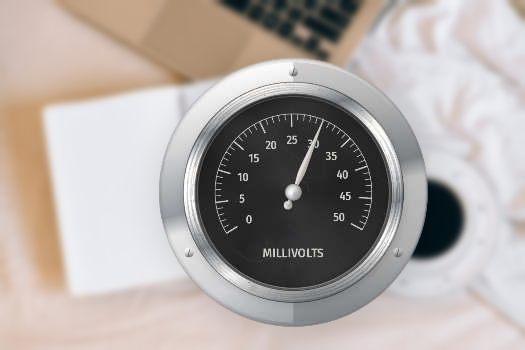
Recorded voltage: 30 (mV)
